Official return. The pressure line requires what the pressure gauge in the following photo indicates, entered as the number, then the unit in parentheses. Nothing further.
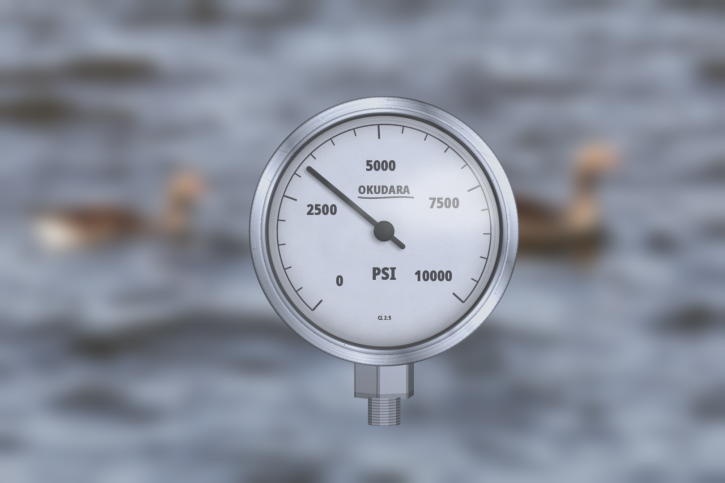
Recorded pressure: 3250 (psi)
